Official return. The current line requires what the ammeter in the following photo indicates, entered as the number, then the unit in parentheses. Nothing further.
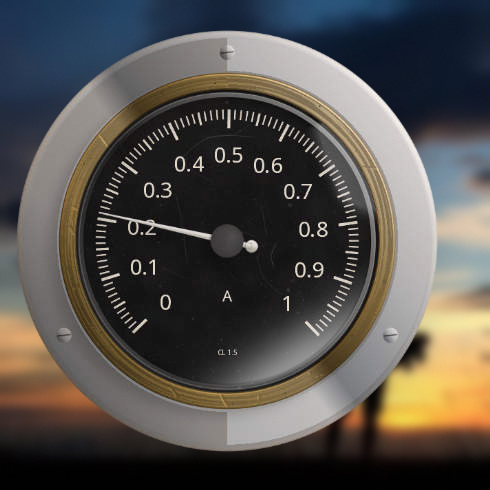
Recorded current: 0.21 (A)
